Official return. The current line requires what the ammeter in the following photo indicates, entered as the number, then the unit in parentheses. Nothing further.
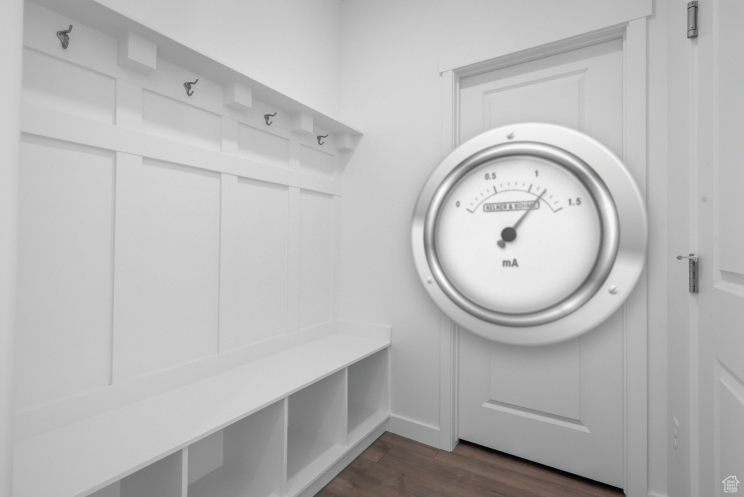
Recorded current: 1.2 (mA)
